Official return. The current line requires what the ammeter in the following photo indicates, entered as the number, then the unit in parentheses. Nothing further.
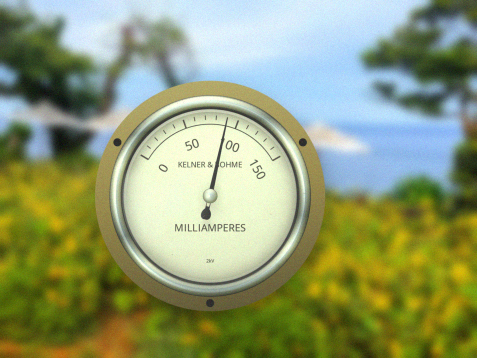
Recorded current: 90 (mA)
